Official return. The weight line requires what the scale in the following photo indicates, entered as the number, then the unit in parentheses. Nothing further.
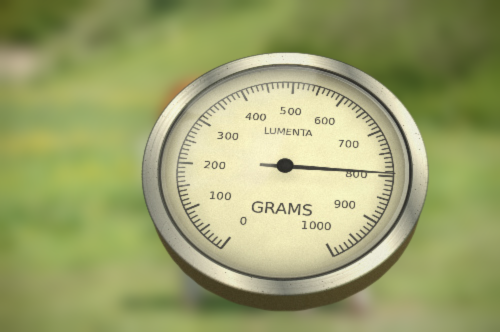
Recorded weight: 800 (g)
